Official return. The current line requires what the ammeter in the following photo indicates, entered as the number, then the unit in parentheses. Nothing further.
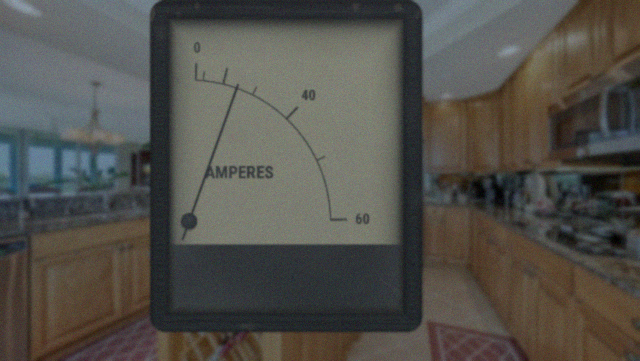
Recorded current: 25 (A)
